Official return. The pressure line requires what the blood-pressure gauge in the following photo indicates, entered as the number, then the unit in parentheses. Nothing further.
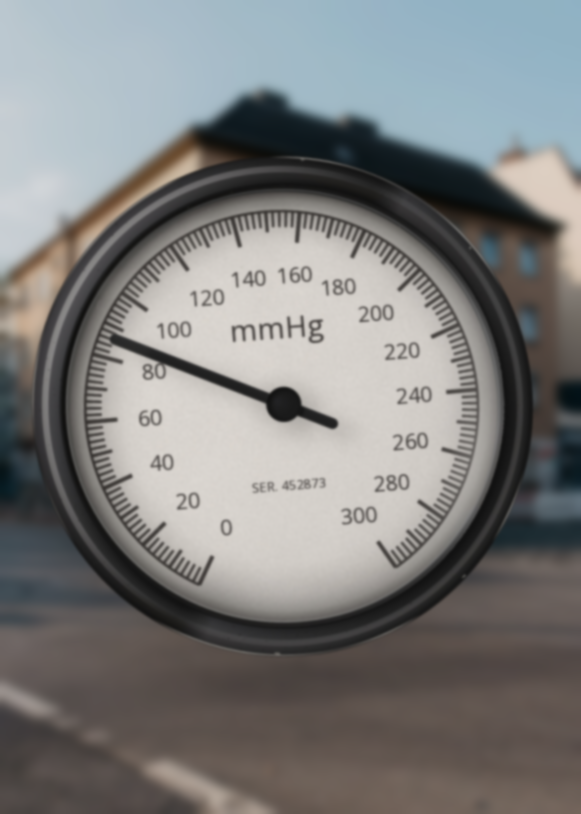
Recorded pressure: 86 (mmHg)
